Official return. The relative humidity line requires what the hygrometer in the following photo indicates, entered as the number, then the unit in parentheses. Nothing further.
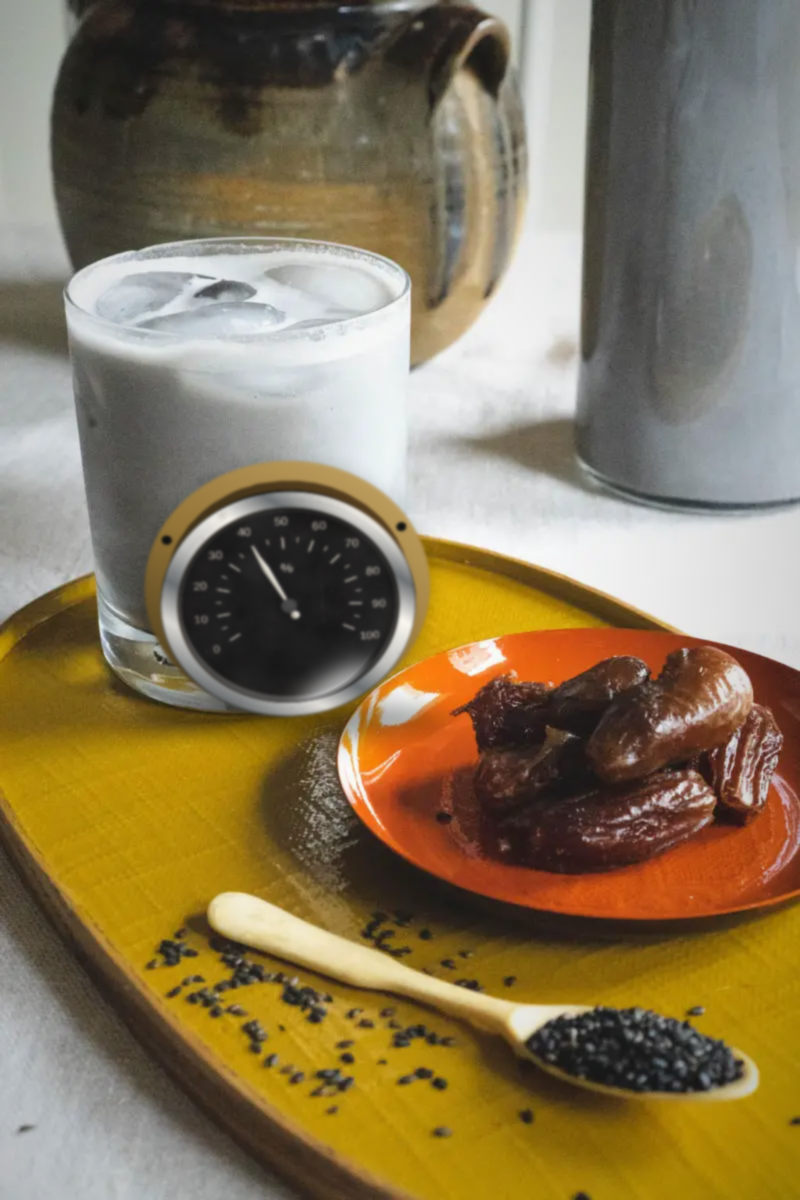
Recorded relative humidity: 40 (%)
